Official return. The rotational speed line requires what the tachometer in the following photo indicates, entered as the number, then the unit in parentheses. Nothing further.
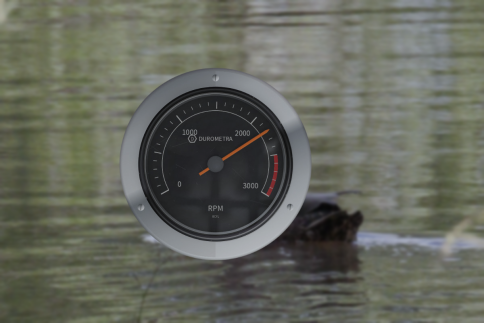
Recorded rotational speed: 2200 (rpm)
